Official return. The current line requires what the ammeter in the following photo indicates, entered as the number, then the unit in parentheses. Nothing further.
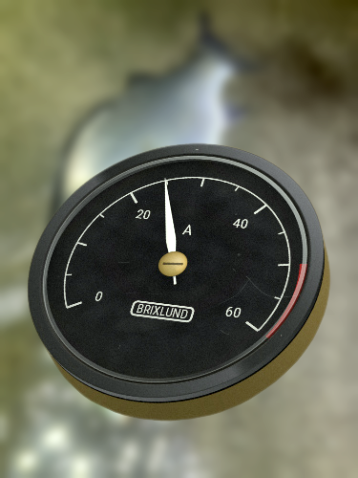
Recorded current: 25 (A)
